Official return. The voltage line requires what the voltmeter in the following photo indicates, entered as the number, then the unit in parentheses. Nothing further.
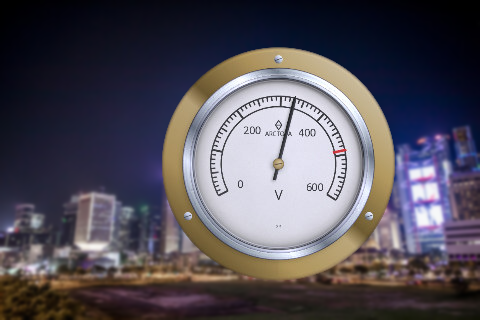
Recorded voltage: 330 (V)
